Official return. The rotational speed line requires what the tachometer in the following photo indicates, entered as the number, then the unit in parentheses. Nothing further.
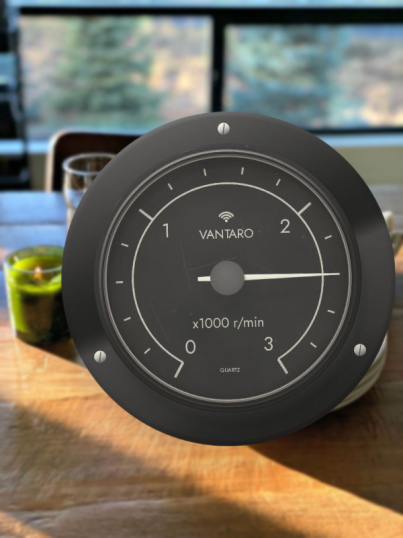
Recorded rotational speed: 2400 (rpm)
